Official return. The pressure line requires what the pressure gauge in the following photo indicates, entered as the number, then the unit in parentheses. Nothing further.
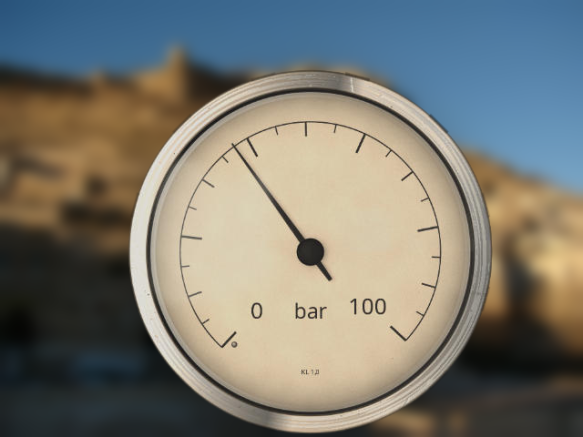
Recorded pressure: 37.5 (bar)
